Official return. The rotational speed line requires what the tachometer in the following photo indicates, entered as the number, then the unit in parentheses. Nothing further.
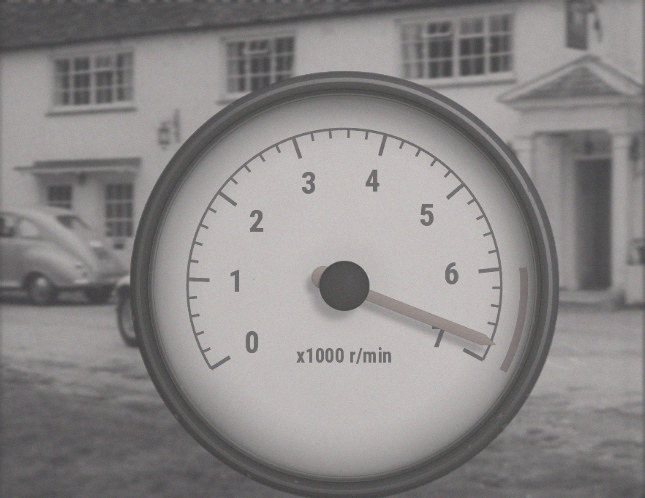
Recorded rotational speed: 6800 (rpm)
